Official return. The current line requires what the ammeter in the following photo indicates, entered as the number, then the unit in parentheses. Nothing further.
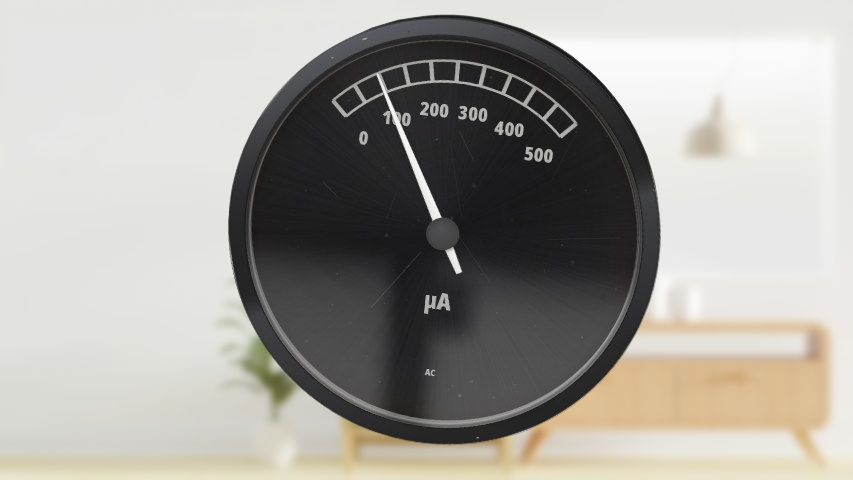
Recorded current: 100 (µA)
